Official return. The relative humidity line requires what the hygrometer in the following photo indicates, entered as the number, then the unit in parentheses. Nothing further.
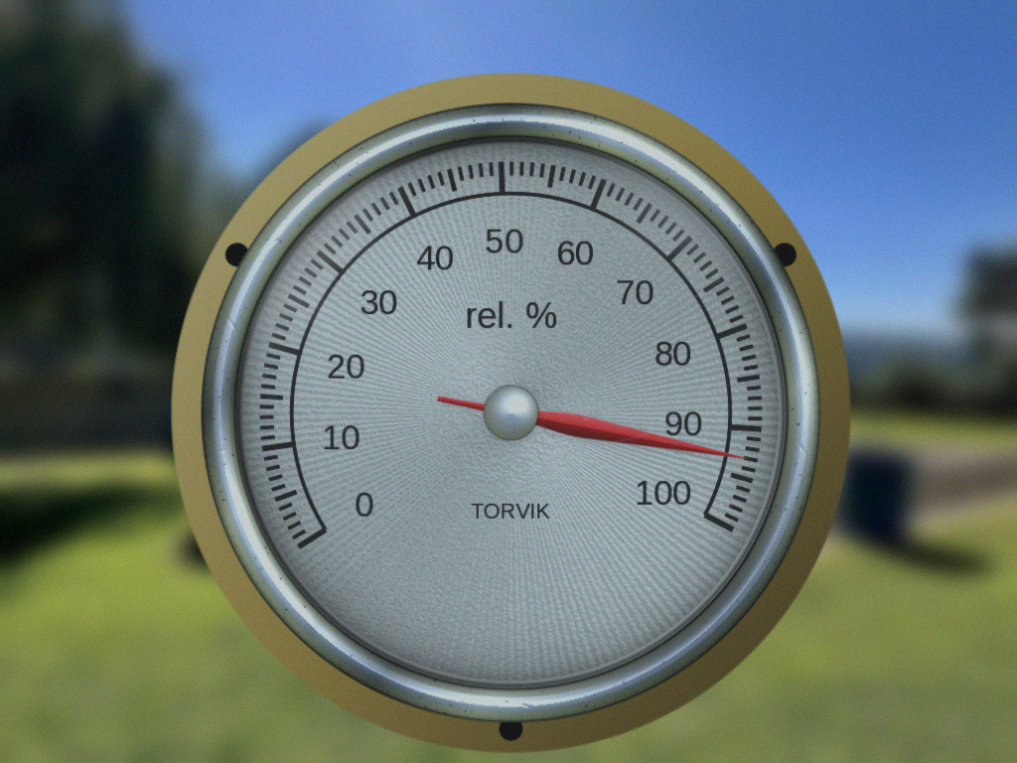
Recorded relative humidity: 93 (%)
